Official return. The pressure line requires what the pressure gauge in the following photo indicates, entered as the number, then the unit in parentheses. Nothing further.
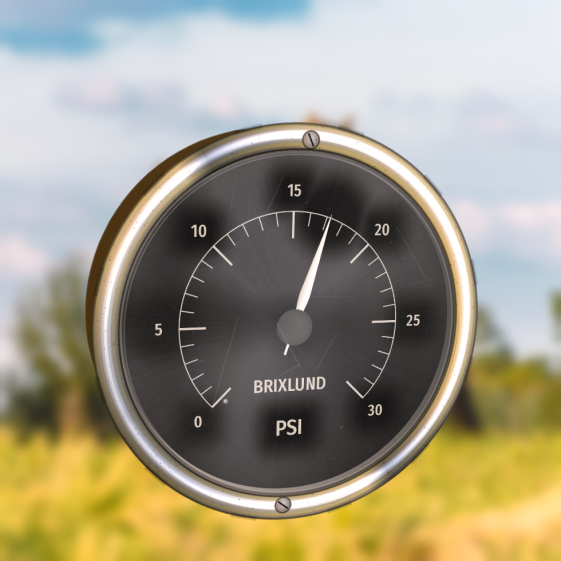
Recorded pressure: 17 (psi)
